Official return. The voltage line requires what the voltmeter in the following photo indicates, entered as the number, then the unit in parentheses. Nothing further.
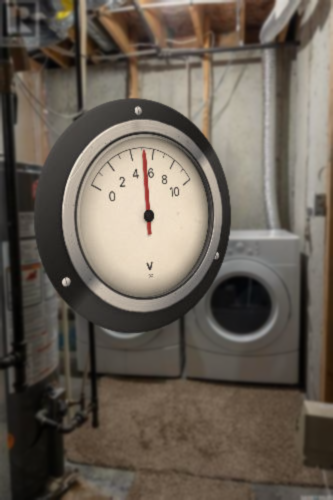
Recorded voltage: 5 (V)
